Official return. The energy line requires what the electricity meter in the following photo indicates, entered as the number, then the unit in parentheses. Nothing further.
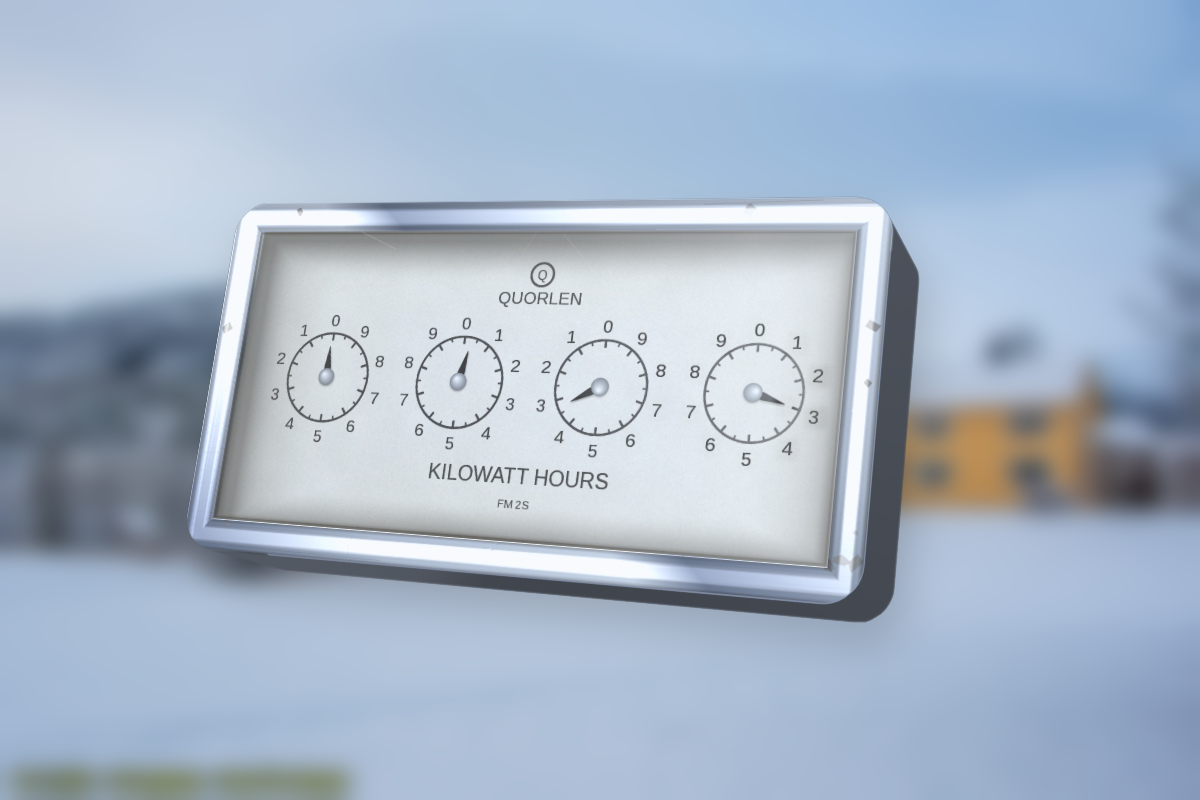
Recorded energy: 33 (kWh)
